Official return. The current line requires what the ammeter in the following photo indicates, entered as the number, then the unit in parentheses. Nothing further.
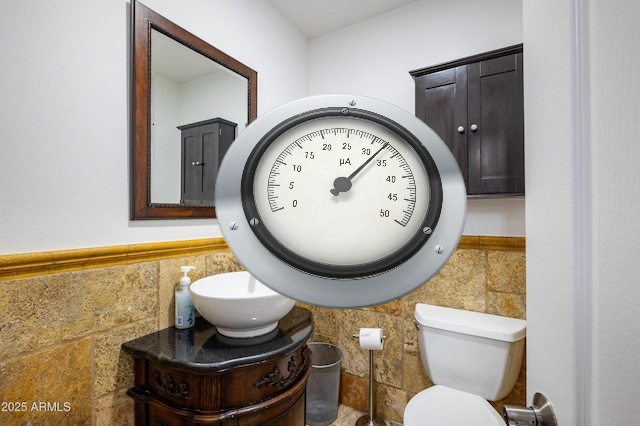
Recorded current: 32.5 (µA)
